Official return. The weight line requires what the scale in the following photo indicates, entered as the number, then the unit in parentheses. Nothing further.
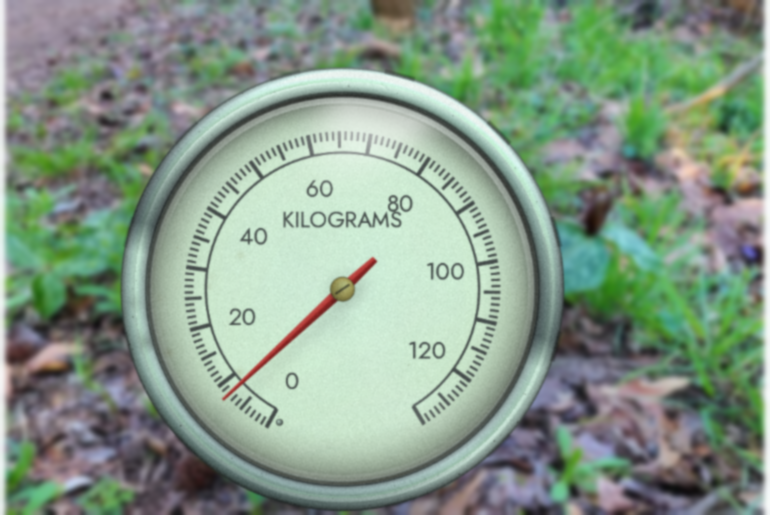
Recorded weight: 8 (kg)
